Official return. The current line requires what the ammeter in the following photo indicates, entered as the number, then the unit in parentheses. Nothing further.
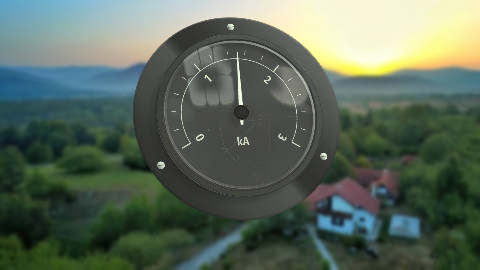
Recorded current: 1.5 (kA)
